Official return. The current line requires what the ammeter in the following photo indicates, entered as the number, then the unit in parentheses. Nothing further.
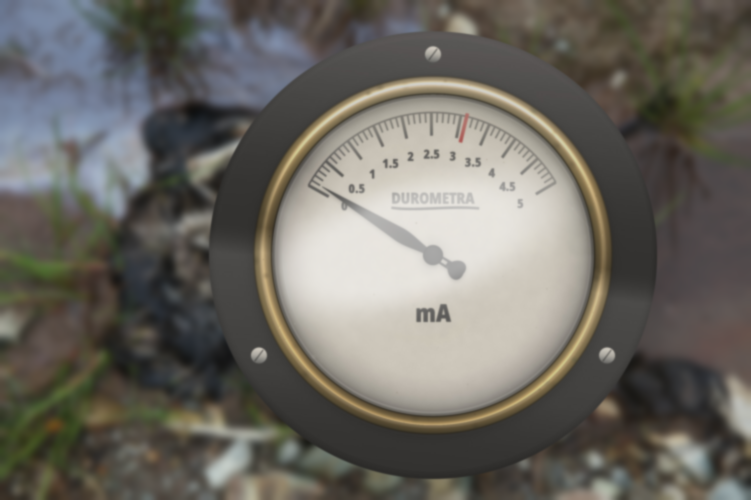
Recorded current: 0.1 (mA)
